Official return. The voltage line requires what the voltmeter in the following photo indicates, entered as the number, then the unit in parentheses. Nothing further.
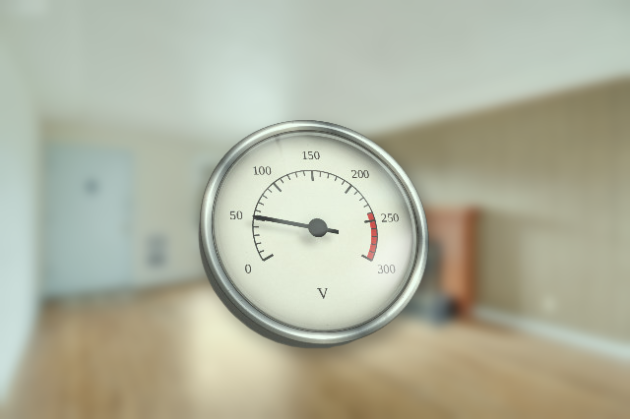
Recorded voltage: 50 (V)
